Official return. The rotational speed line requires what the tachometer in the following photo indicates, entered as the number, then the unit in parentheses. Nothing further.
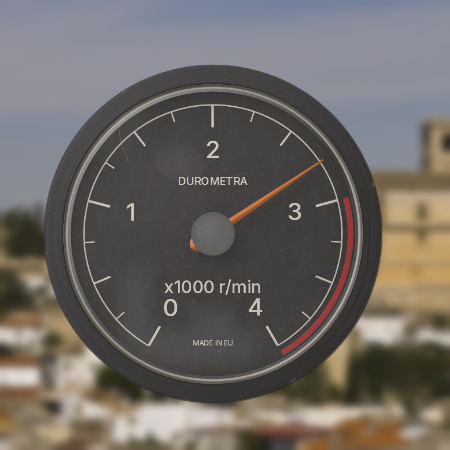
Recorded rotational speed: 2750 (rpm)
